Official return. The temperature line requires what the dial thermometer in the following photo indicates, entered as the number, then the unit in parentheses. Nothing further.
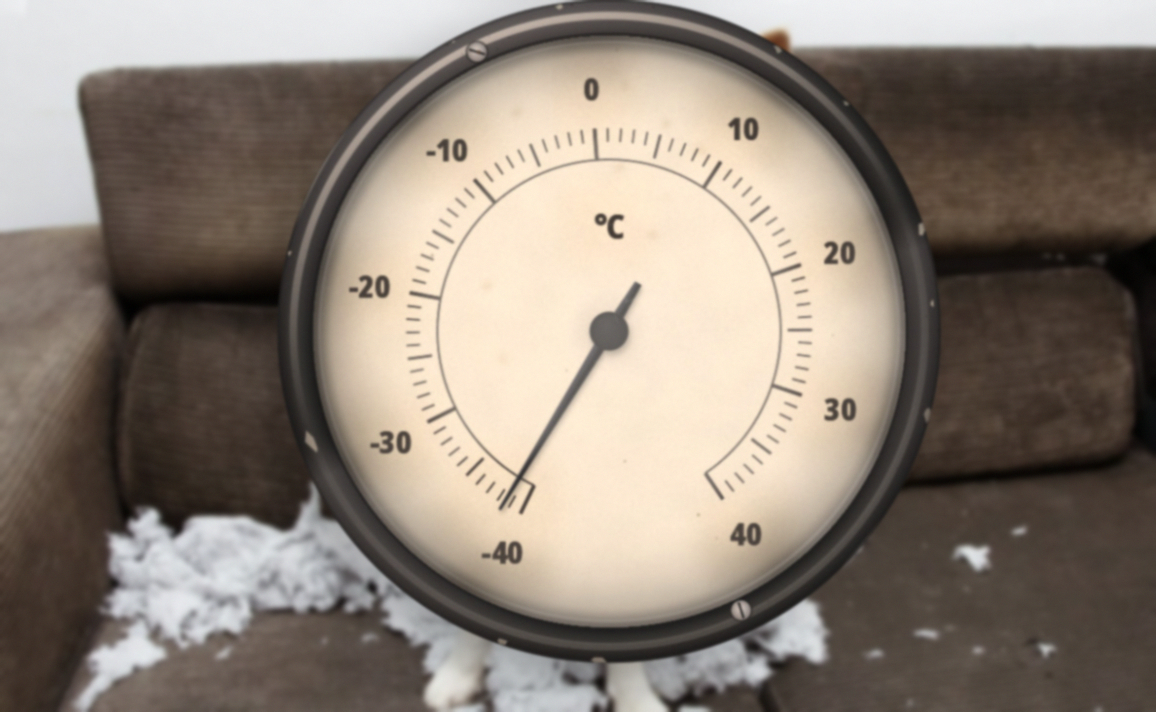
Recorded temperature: -38.5 (°C)
